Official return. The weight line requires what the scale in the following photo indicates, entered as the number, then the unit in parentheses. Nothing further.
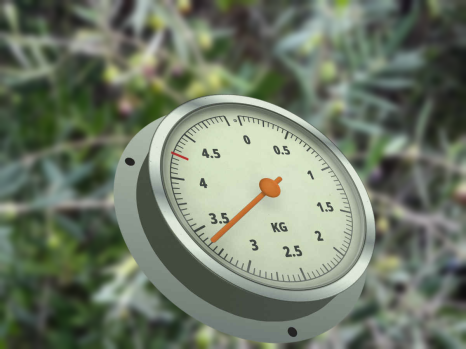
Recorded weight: 3.35 (kg)
